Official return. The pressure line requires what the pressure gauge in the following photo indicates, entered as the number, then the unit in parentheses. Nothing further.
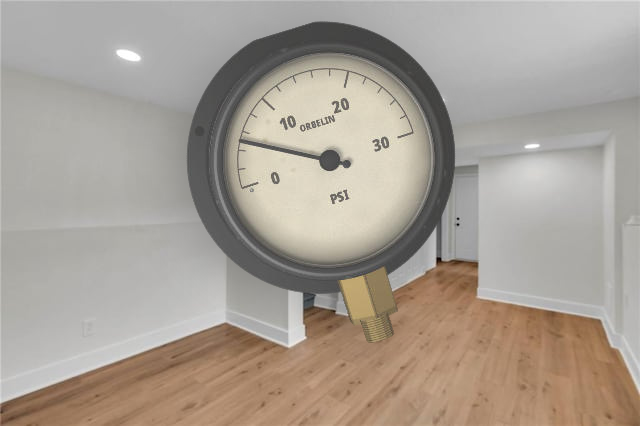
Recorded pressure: 5 (psi)
